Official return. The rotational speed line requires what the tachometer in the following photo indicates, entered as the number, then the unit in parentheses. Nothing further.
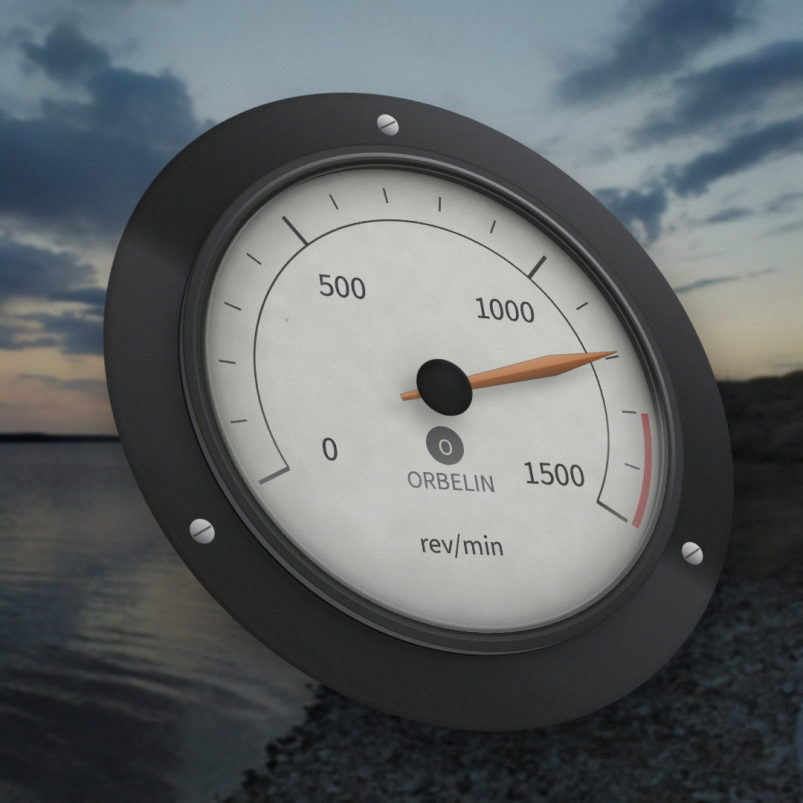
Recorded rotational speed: 1200 (rpm)
